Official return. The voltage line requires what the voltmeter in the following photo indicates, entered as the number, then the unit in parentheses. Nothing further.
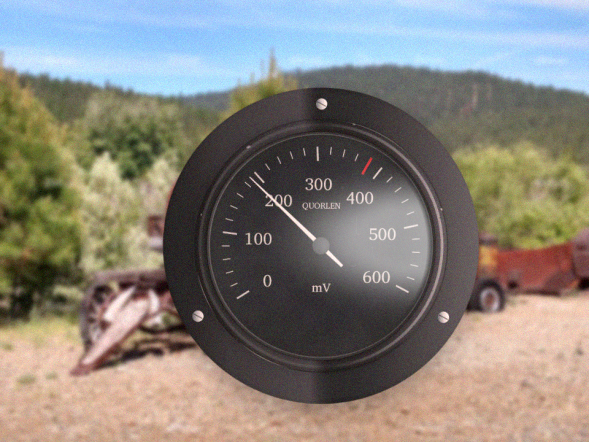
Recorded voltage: 190 (mV)
